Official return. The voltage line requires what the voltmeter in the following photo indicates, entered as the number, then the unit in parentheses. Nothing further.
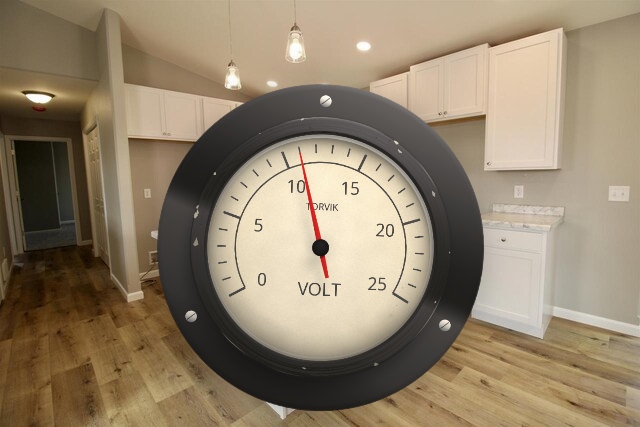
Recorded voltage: 11 (V)
